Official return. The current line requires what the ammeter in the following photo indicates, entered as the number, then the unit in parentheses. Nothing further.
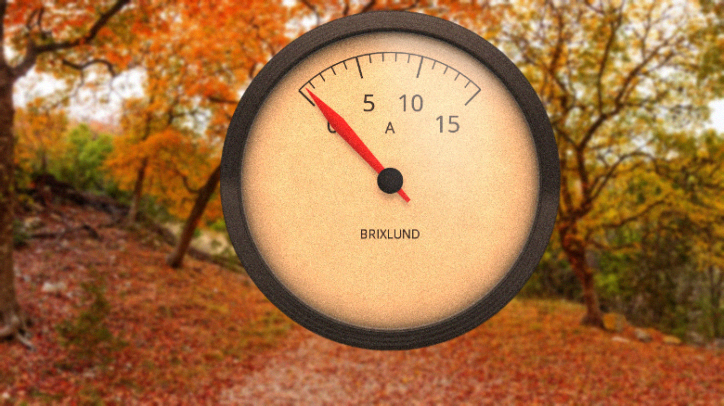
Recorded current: 0.5 (A)
